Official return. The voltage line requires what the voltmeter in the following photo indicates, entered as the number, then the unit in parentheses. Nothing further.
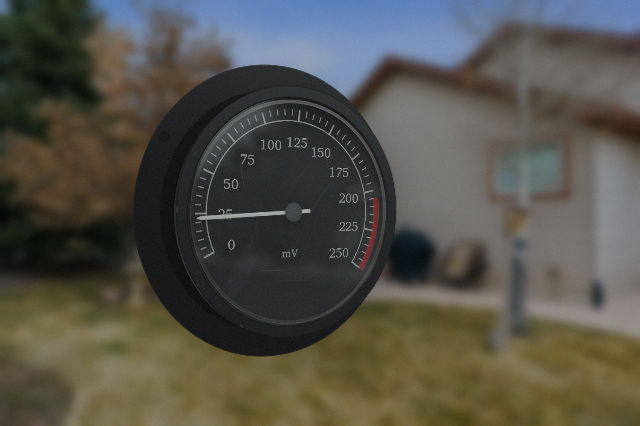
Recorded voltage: 22.5 (mV)
